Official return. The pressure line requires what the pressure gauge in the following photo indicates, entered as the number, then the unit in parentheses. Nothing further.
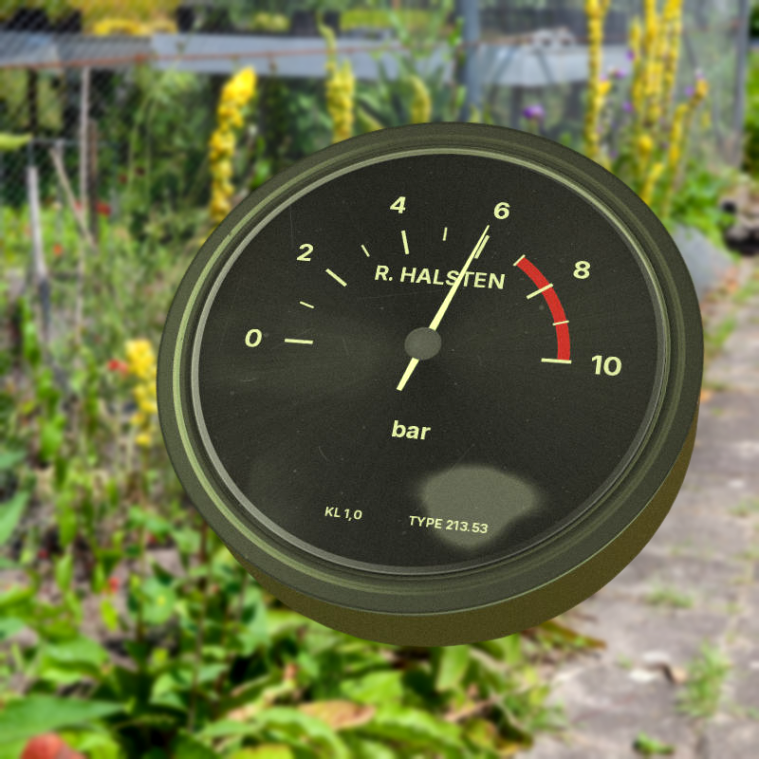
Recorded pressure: 6 (bar)
